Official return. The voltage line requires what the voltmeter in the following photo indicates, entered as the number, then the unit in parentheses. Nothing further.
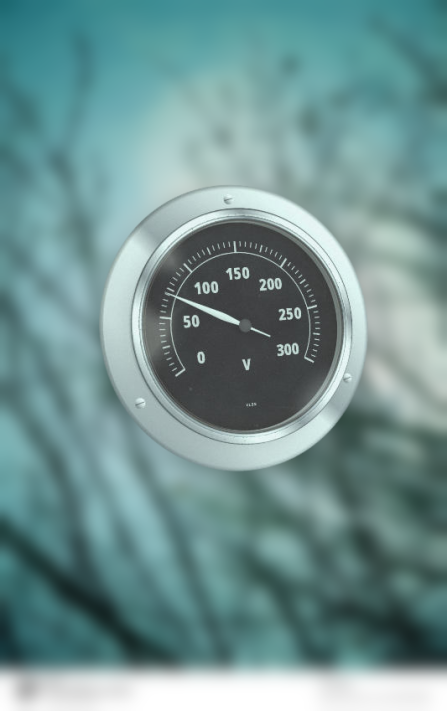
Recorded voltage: 70 (V)
